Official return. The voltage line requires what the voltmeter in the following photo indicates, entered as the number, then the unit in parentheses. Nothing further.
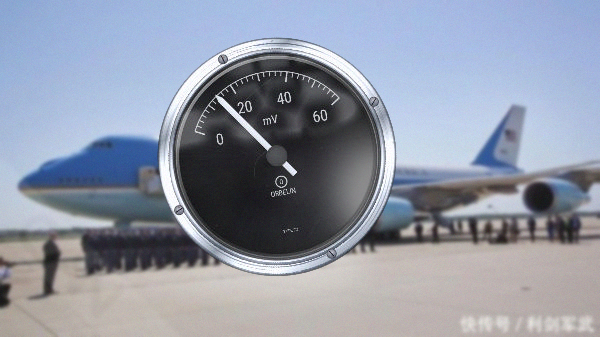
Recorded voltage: 14 (mV)
